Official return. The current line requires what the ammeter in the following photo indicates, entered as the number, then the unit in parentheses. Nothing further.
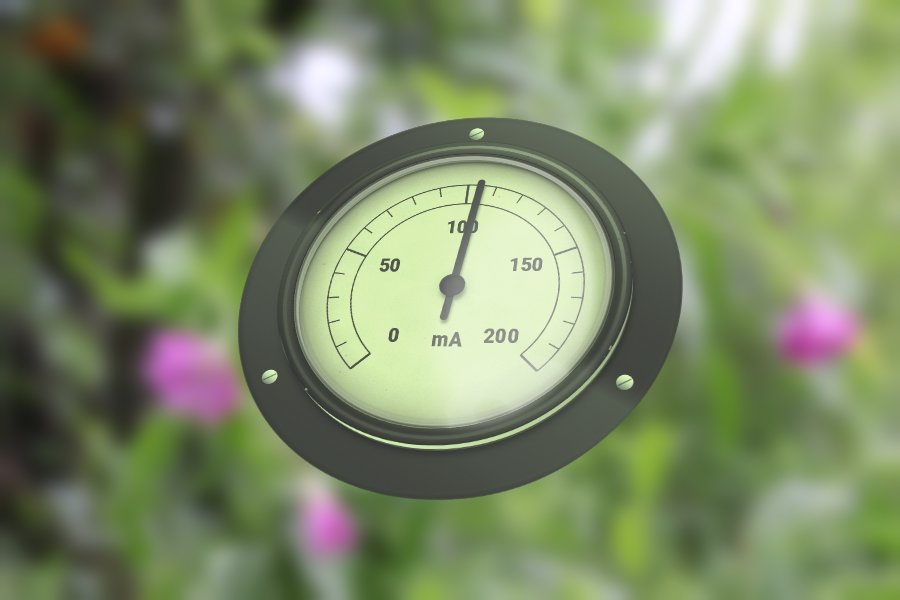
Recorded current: 105 (mA)
